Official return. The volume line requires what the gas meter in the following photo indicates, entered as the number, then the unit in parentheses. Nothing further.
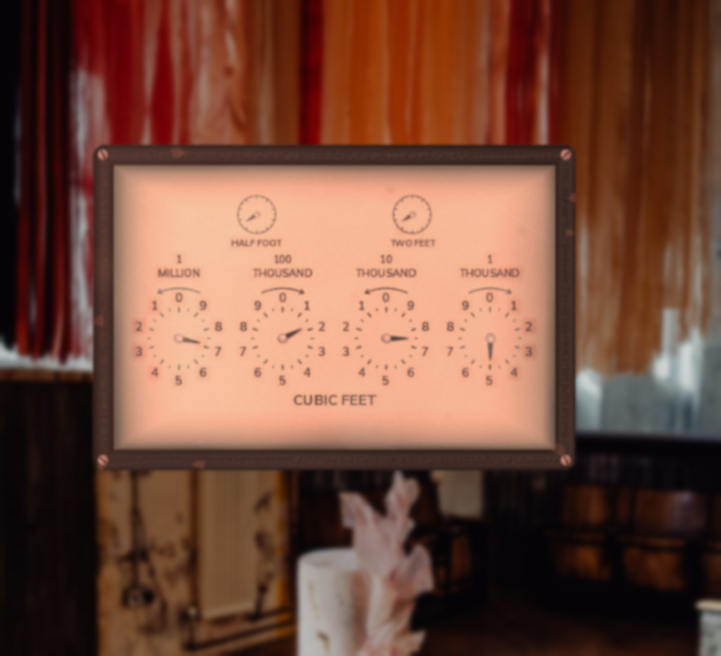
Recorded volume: 717500 (ft³)
